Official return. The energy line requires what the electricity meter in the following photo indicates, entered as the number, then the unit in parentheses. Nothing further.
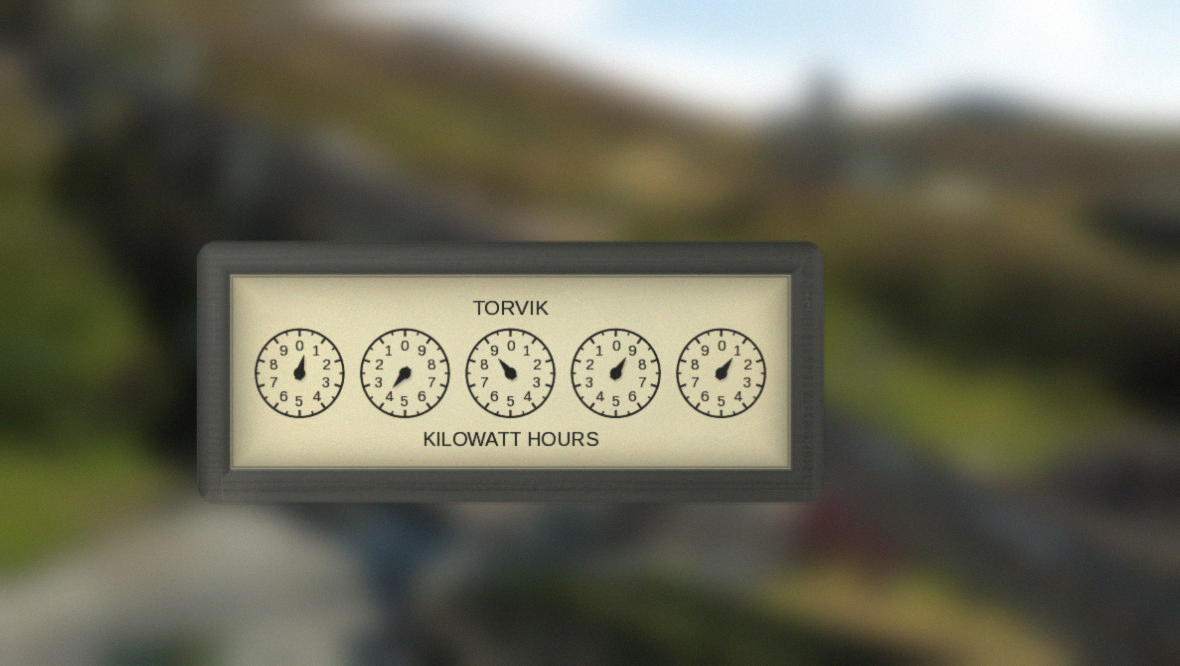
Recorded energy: 3891 (kWh)
